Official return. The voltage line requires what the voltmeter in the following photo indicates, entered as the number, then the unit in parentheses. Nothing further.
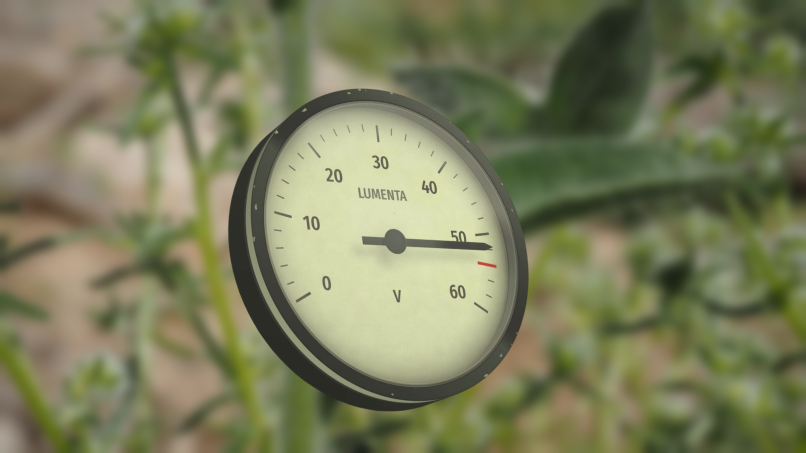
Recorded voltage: 52 (V)
